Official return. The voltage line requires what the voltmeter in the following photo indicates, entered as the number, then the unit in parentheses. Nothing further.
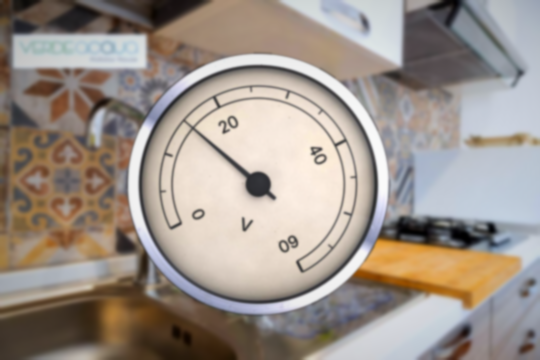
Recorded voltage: 15 (V)
